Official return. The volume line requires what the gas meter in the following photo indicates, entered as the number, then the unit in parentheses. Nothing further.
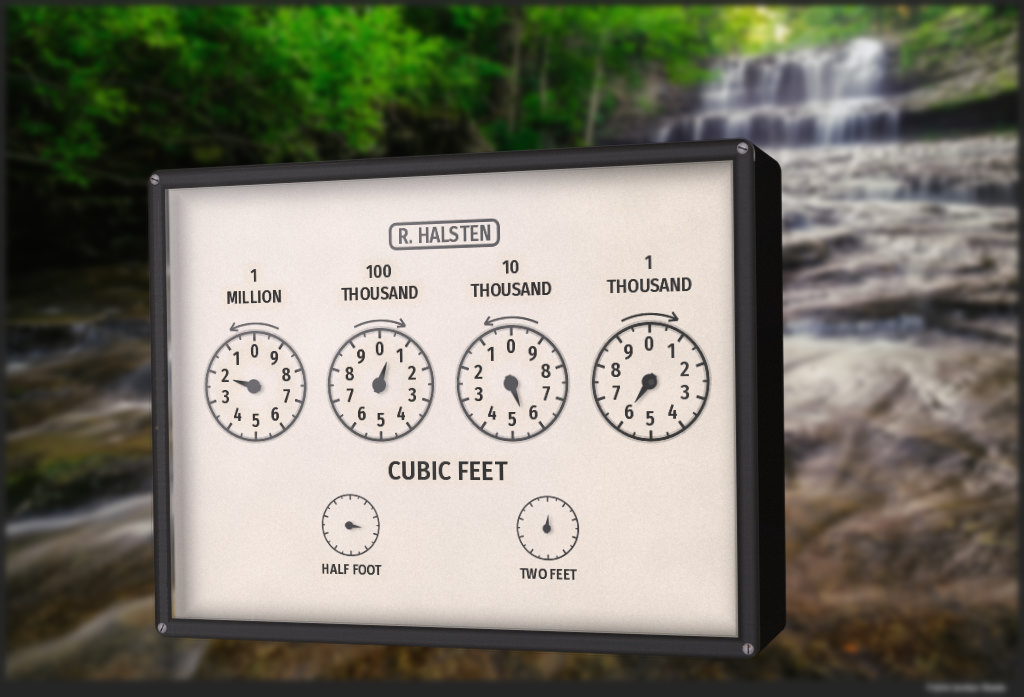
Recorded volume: 205600 (ft³)
